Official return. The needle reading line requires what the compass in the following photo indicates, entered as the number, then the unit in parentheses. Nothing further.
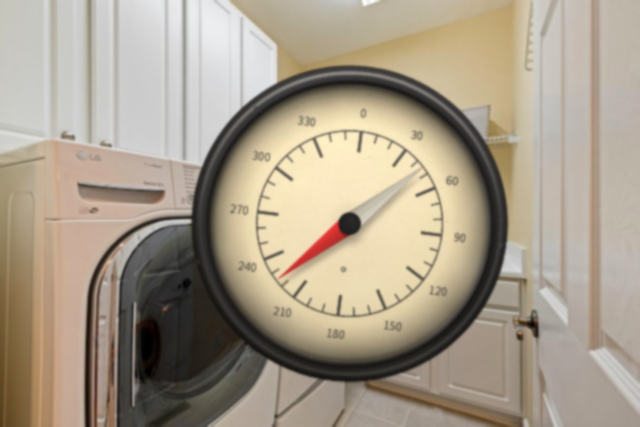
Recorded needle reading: 225 (°)
